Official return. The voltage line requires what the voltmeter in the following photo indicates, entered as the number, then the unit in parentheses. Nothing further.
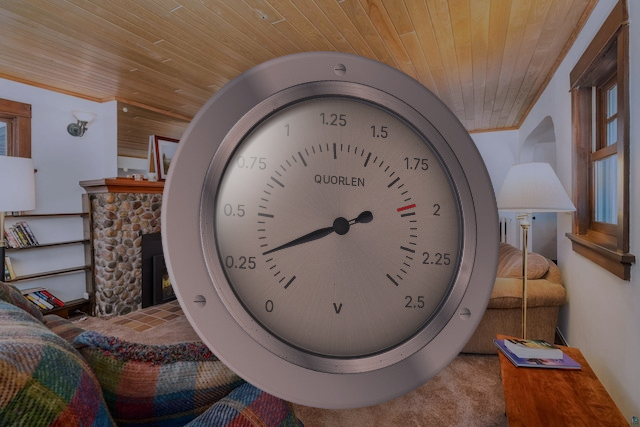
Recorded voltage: 0.25 (V)
